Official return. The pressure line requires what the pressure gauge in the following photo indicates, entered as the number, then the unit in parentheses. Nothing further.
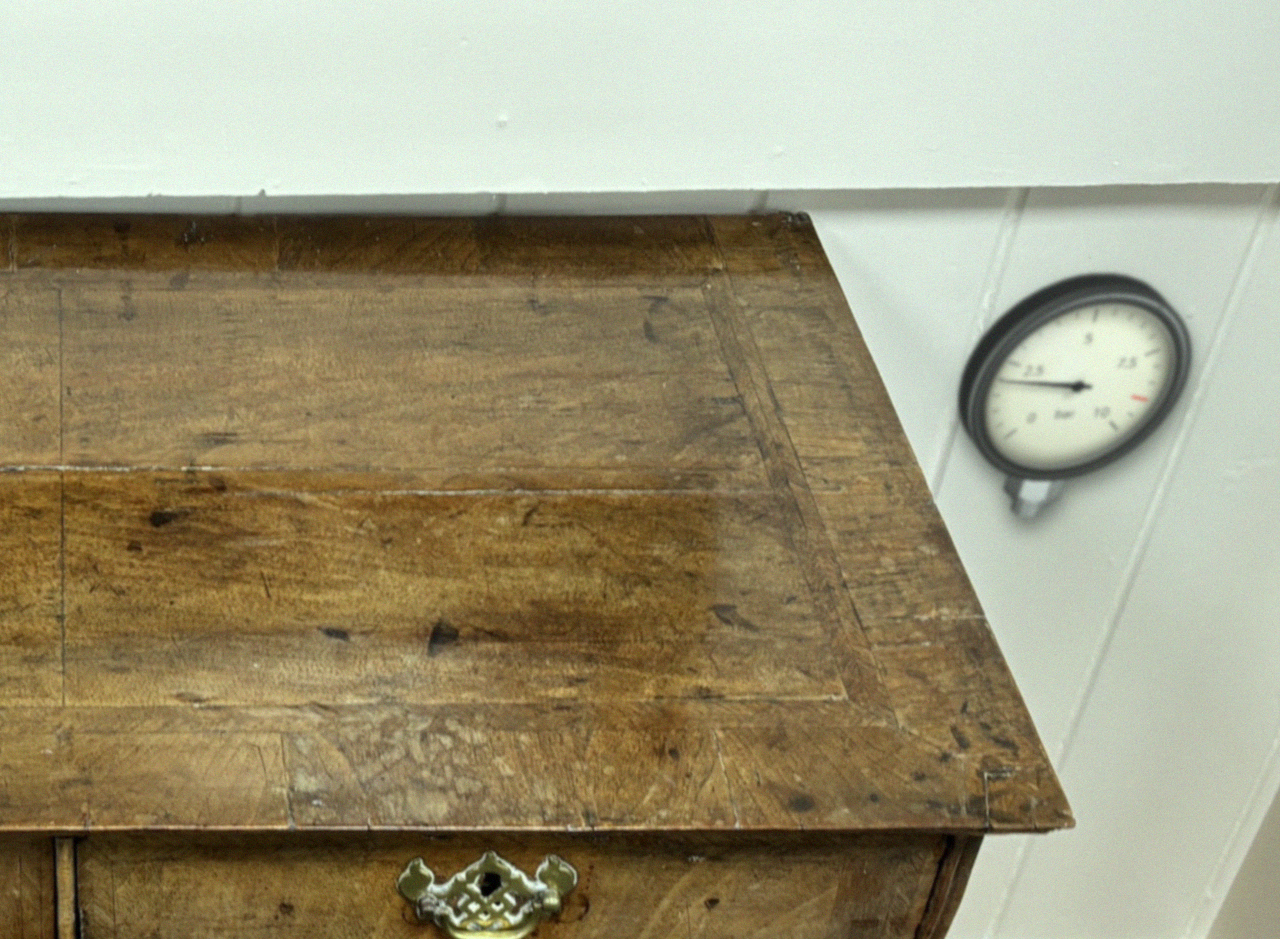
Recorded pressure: 2 (bar)
